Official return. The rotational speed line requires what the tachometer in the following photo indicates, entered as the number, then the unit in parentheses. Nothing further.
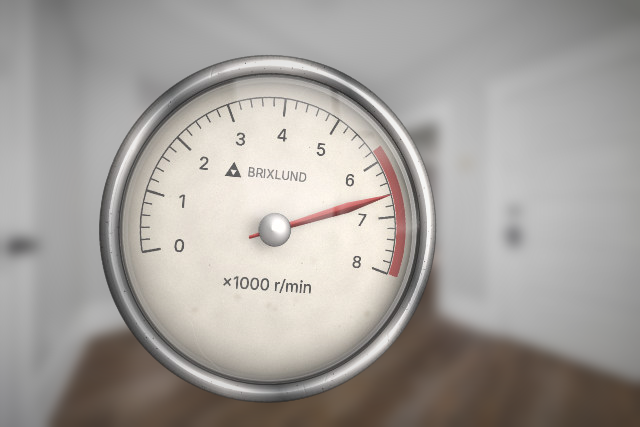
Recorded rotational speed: 6600 (rpm)
